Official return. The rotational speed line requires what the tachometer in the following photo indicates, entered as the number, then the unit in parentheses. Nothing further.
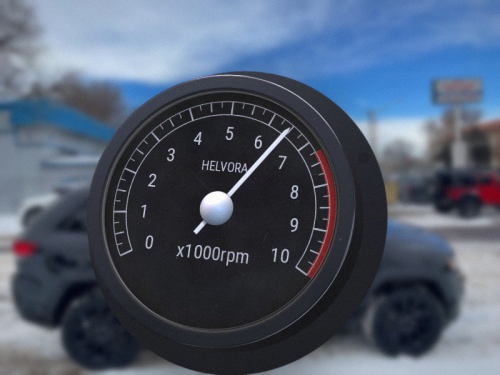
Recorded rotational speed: 6500 (rpm)
